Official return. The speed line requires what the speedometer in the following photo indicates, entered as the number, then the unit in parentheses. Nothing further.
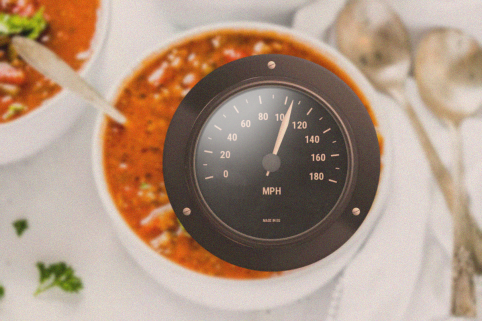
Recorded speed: 105 (mph)
